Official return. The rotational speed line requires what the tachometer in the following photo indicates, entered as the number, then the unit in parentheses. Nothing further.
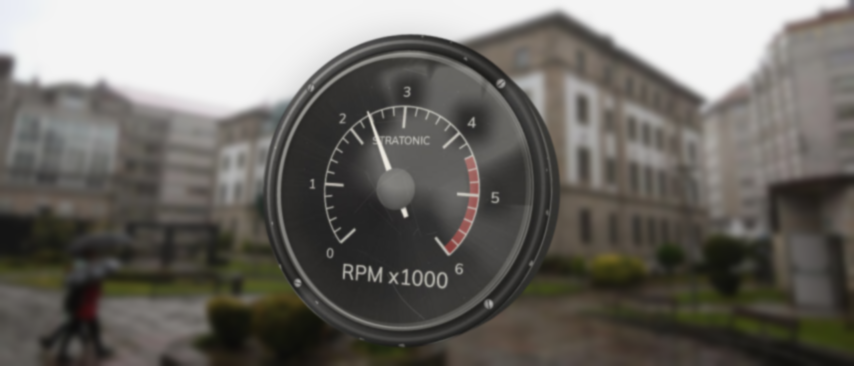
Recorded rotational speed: 2400 (rpm)
